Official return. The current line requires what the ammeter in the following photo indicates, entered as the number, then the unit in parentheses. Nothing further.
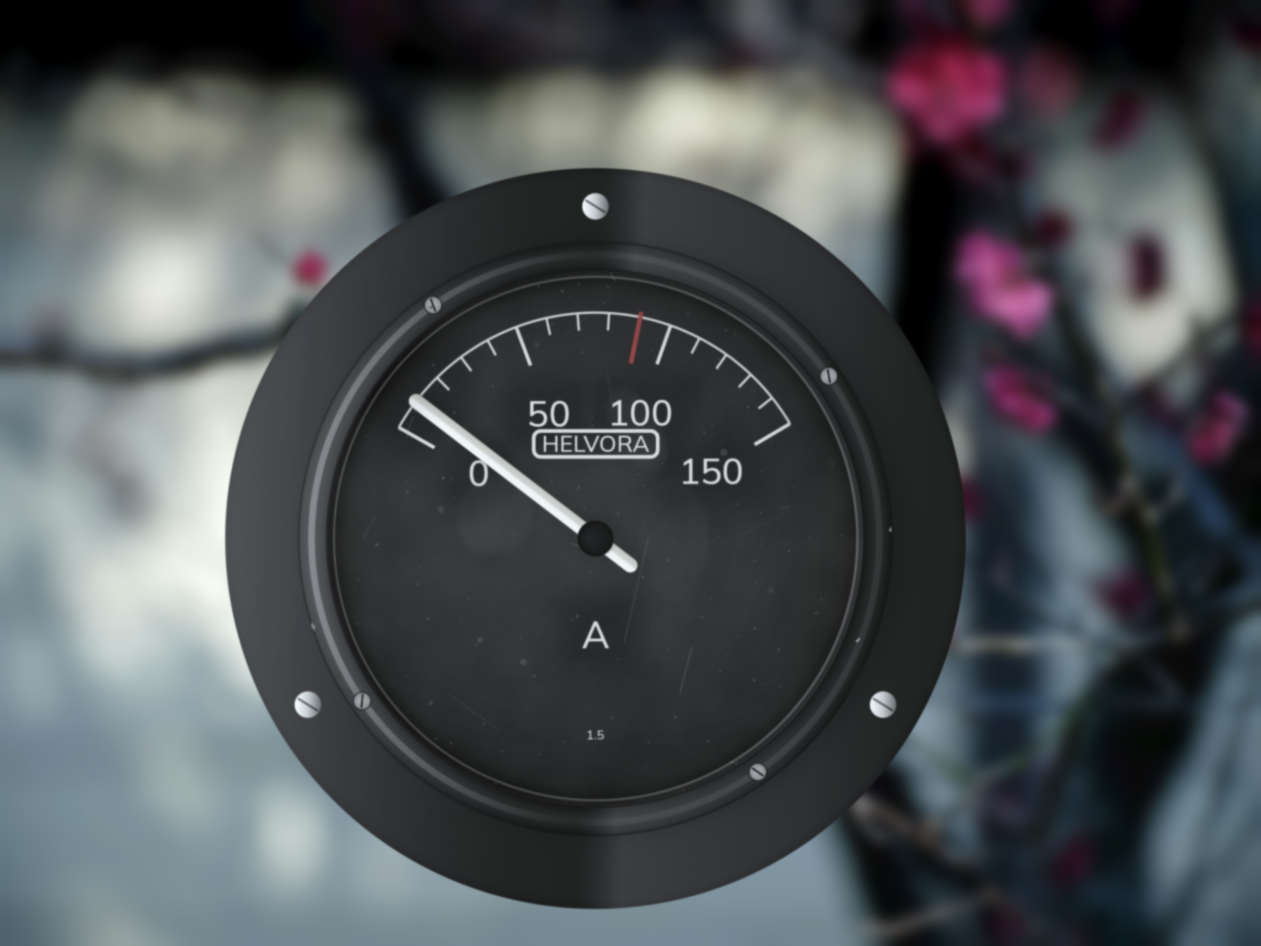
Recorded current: 10 (A)
